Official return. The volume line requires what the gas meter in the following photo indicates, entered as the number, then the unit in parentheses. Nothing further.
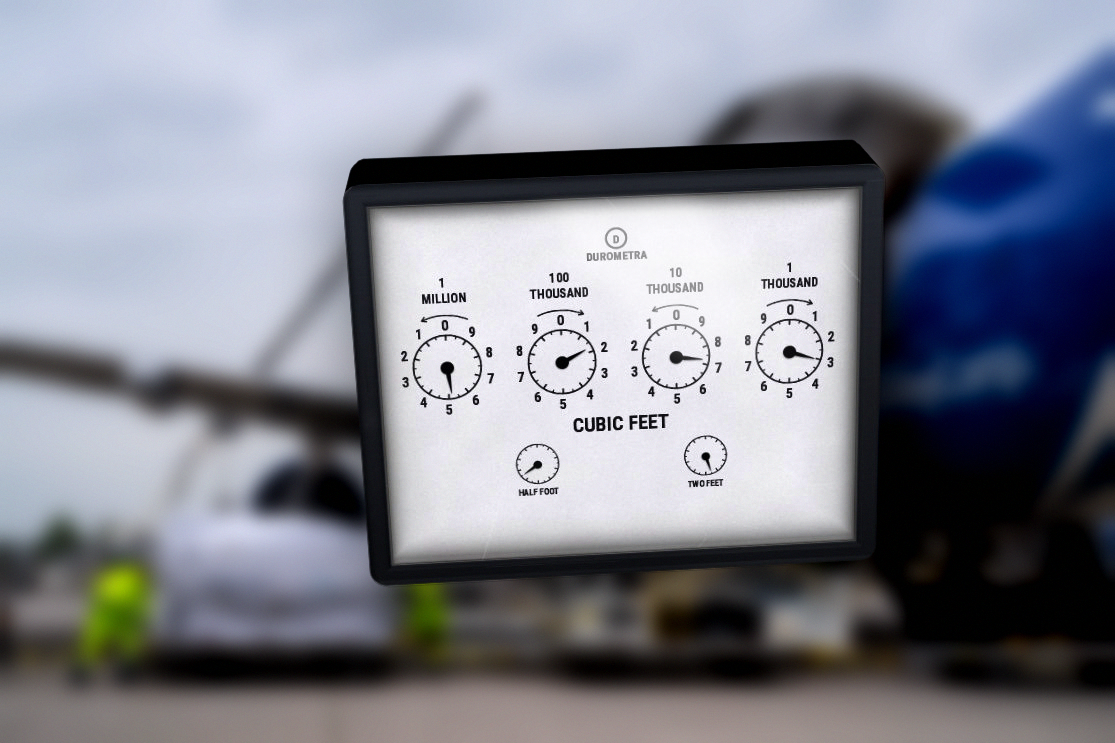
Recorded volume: 517300 (ft³)
